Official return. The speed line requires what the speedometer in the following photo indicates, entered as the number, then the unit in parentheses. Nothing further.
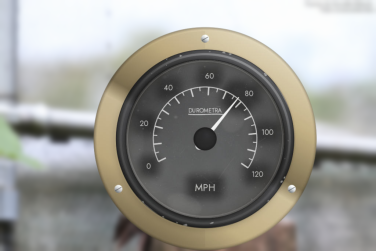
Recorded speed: 77.5 (mph)
